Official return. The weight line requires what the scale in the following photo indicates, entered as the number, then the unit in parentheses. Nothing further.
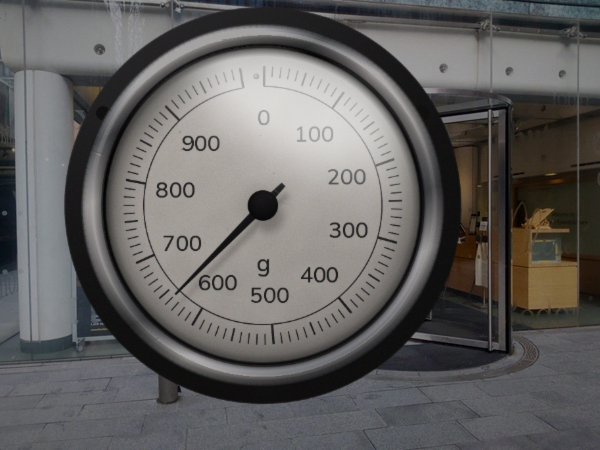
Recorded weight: 640 (g)
